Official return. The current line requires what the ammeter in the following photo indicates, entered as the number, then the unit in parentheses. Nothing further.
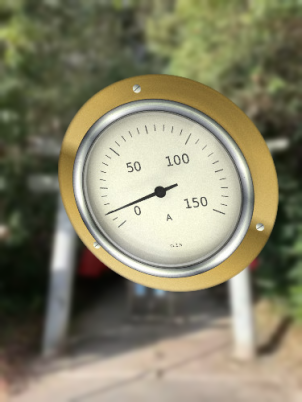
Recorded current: 10 (A)
